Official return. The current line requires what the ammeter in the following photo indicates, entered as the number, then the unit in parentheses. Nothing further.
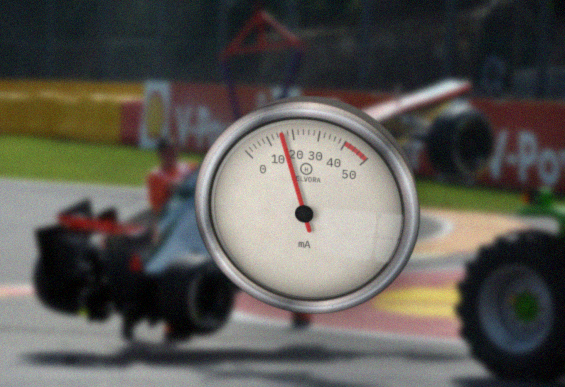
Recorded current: 16 (mA)
